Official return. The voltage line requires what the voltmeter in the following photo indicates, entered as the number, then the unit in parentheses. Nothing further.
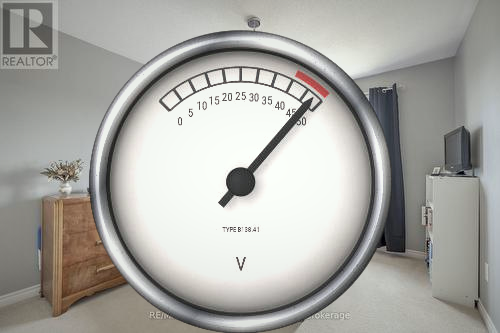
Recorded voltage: 47.5 (V)
